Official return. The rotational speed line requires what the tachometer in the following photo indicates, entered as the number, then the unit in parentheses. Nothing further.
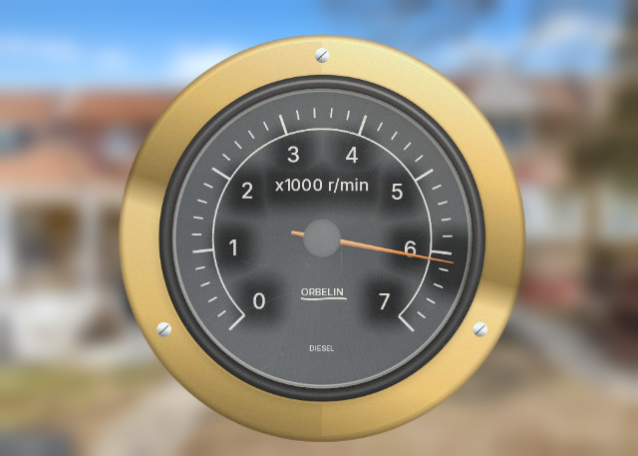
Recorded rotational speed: 6100 (rpm)
